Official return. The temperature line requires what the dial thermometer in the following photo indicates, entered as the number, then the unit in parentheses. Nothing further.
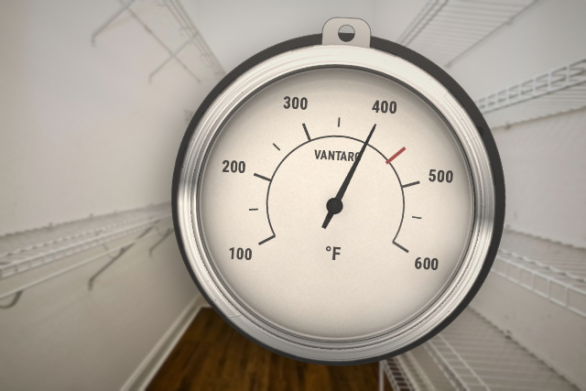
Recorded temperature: 400 (°F)
